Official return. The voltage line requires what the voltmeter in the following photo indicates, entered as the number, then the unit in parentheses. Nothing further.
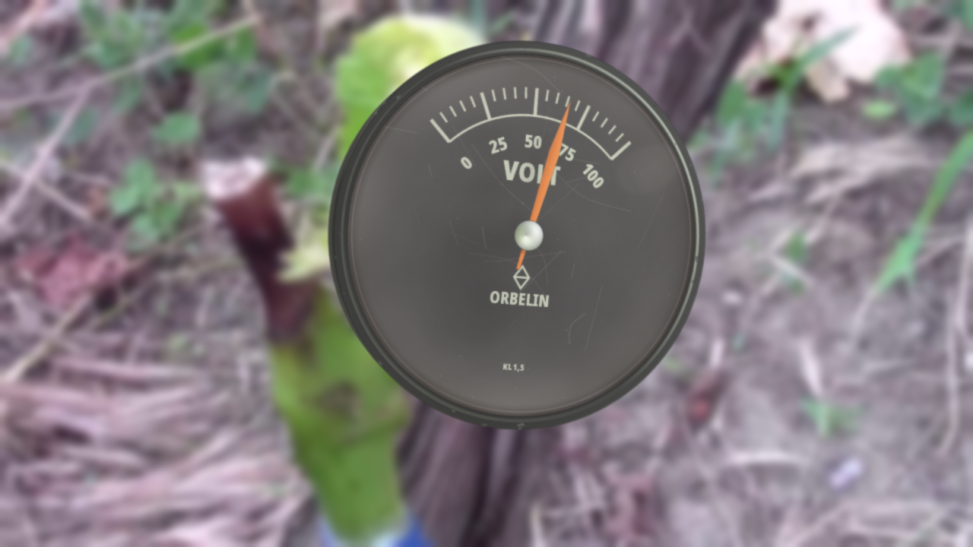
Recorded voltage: 65 (V)
